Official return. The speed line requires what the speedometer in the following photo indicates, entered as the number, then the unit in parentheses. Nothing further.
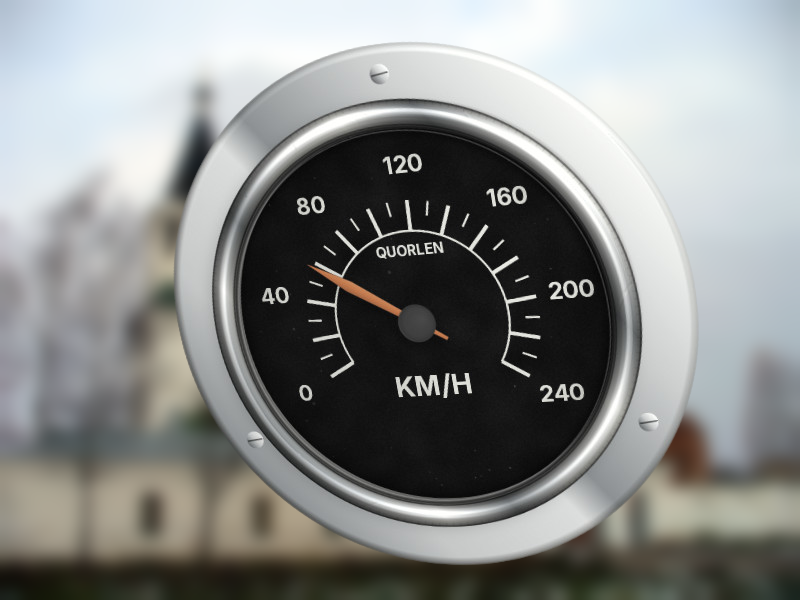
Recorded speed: 60 (km/h)
